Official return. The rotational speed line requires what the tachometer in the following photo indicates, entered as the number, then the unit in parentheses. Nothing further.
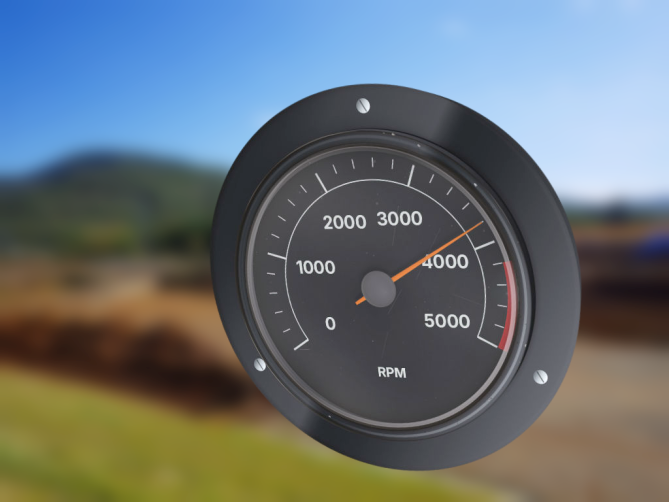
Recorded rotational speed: 3800 (rpm)
